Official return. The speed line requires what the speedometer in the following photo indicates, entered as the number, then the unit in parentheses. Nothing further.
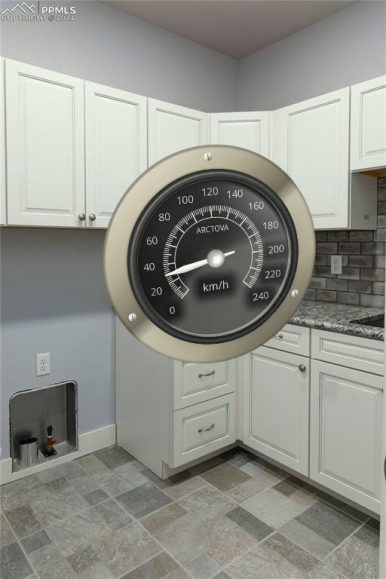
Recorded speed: 30 (km/h)
